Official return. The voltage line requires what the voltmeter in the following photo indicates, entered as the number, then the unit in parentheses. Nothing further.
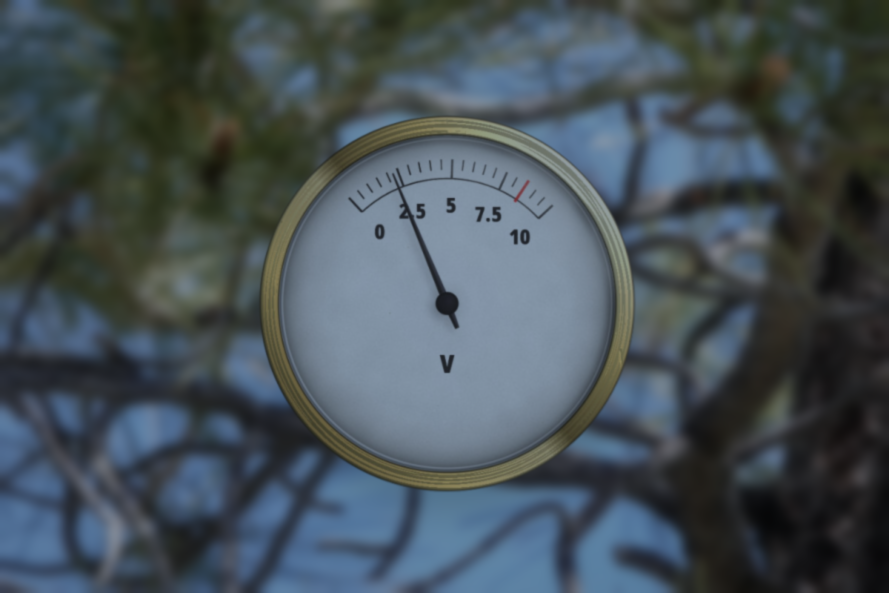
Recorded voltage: 2.25 (V)
